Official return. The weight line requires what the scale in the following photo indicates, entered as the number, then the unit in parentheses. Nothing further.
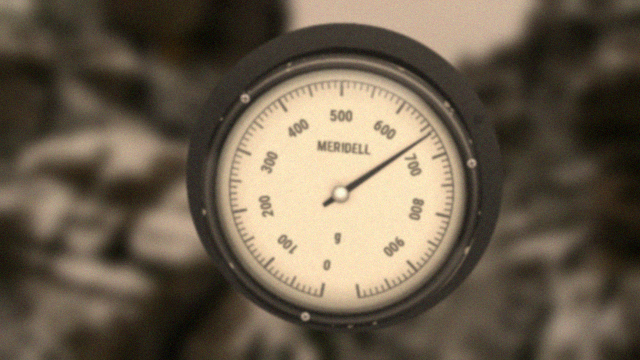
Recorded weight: 660 (g)
